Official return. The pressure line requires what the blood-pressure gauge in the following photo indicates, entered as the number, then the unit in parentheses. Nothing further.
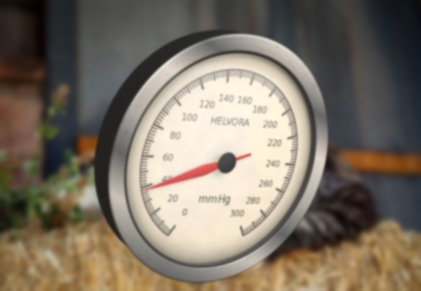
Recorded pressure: 40 (mmHg)
